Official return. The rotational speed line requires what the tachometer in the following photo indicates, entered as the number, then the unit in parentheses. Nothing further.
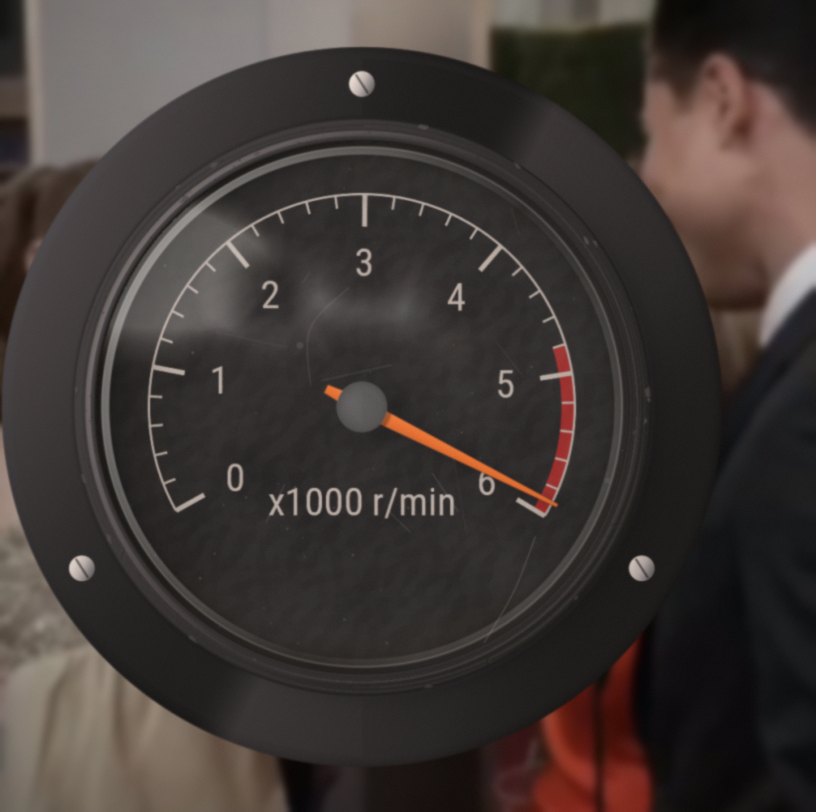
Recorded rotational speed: 5900 (rpm)
